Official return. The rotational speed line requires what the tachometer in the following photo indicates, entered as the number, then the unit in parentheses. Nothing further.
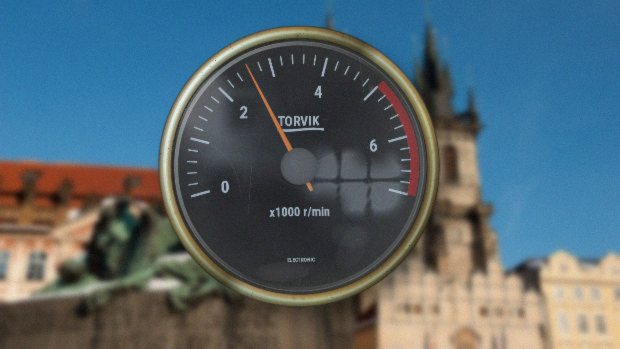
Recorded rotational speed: 2600 (rpm)
